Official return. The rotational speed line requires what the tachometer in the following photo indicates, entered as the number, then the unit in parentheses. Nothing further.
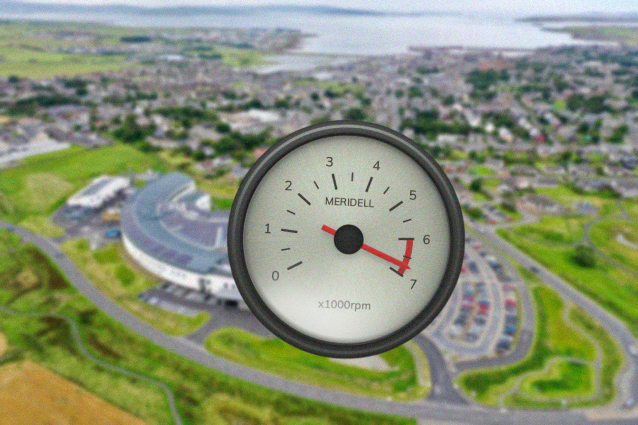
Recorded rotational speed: 6750 (rpm)
